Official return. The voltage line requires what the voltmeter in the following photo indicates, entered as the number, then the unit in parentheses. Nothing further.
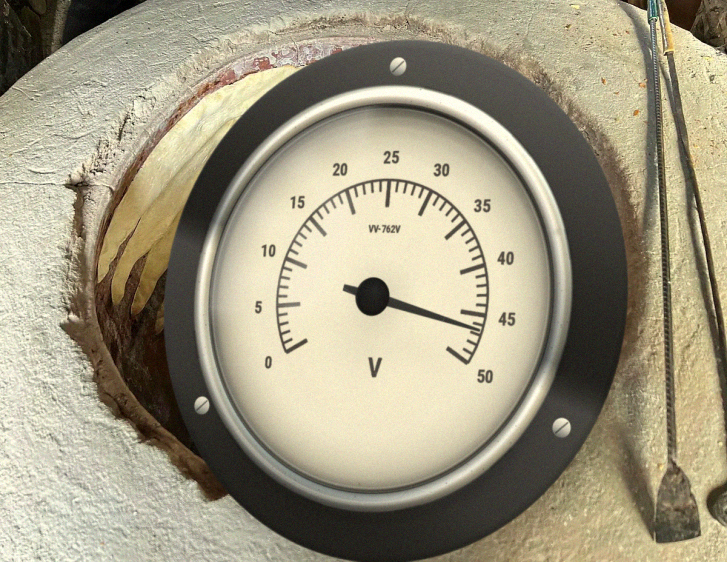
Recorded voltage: 46.5 (V)
